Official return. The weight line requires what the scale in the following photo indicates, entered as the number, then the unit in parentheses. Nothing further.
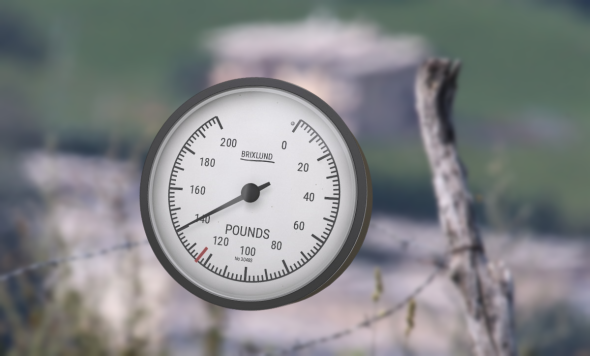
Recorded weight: 140 (lb)
